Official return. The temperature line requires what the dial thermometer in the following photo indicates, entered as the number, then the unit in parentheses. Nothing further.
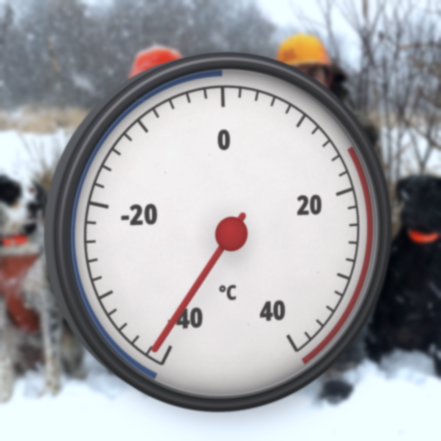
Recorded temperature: -38 (°C)
